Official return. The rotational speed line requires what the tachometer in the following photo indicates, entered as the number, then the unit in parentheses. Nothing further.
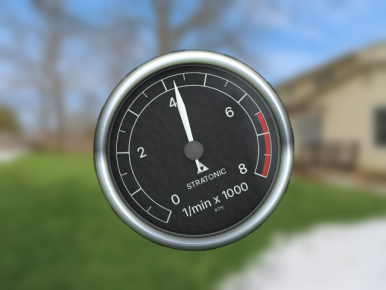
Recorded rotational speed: 4250 (rpm)
